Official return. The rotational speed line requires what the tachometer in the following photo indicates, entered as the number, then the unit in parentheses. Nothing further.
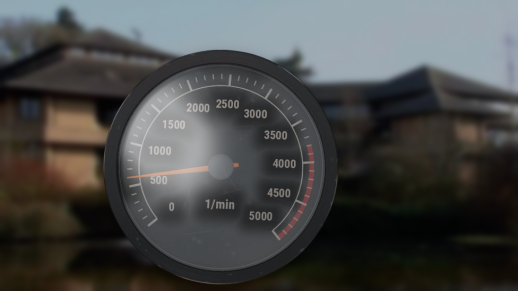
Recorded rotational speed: 600 (rpm)
